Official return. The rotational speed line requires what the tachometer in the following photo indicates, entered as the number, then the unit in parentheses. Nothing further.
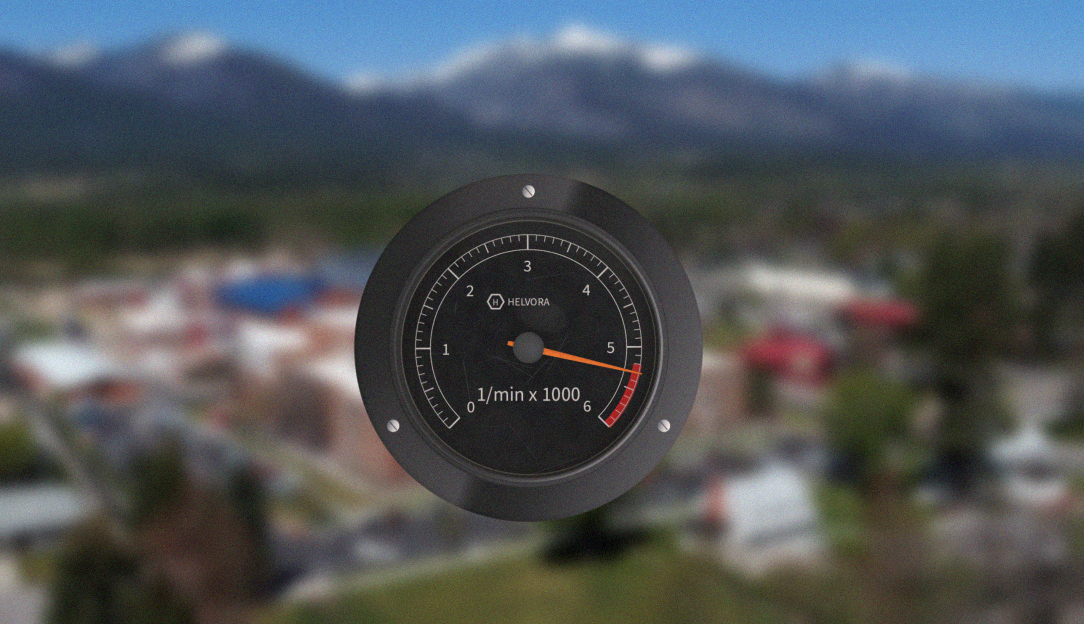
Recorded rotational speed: 5300 (rpm)
